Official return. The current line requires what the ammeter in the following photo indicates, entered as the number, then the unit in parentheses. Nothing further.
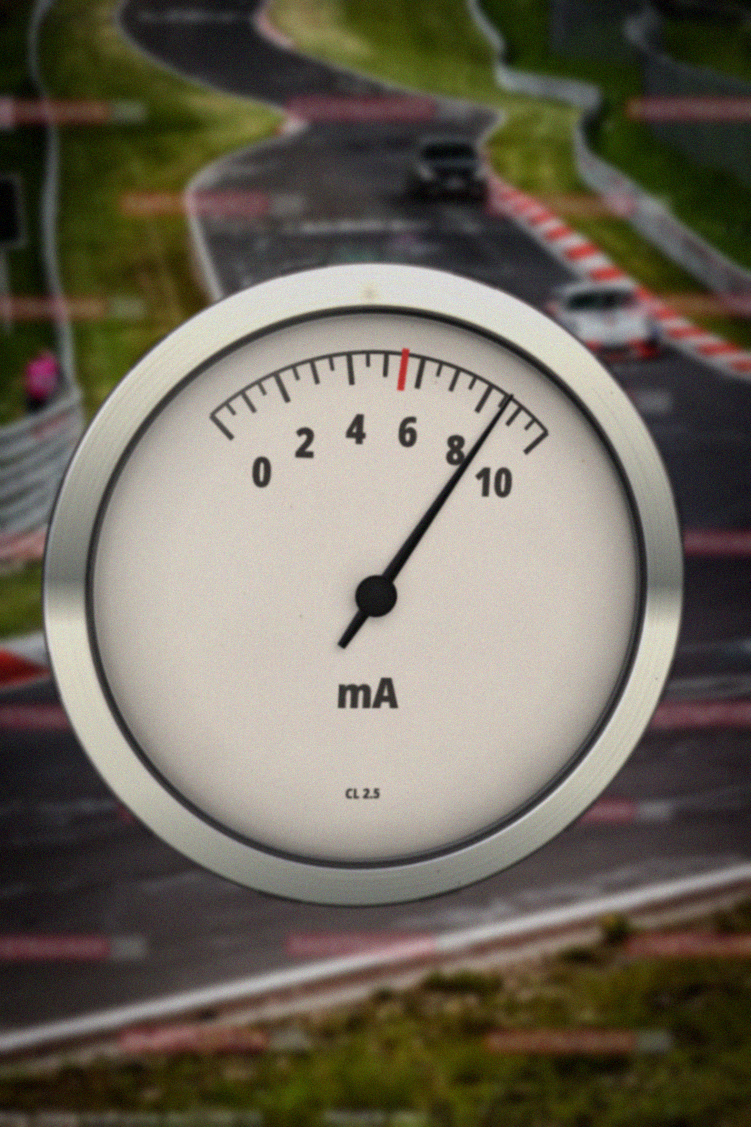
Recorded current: 8.5 (mA)
